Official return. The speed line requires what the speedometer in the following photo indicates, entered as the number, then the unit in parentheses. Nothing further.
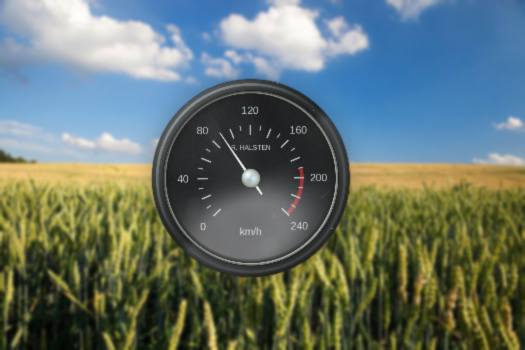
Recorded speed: 90 (km/h)
